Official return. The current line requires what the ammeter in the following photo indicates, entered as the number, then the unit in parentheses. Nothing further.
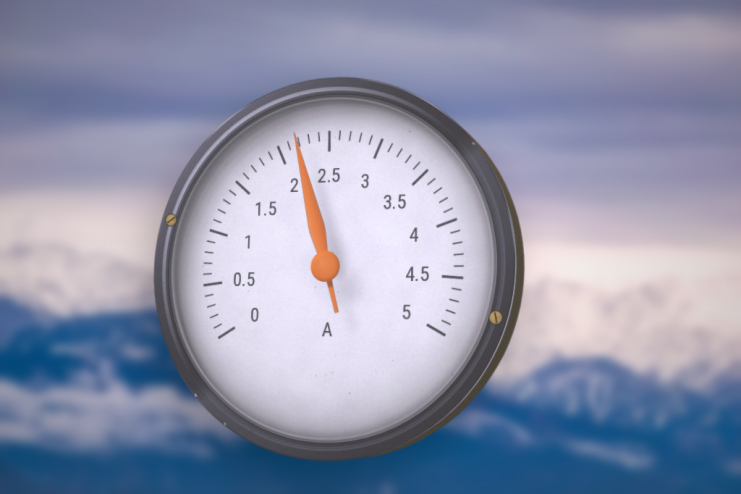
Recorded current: 2.2 (A)
